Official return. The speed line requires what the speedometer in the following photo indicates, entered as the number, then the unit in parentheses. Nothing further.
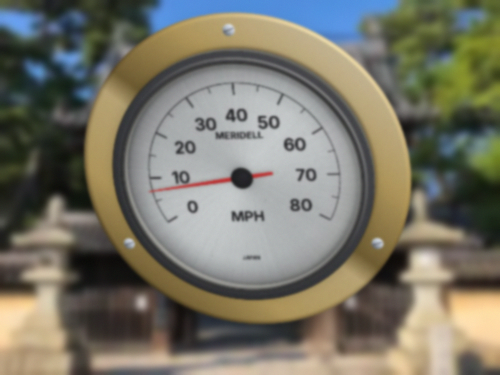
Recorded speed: 7.5 (mph)
